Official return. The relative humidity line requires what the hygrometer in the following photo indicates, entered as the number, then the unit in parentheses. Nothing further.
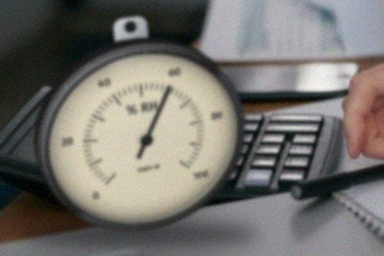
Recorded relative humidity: 60 (%)
